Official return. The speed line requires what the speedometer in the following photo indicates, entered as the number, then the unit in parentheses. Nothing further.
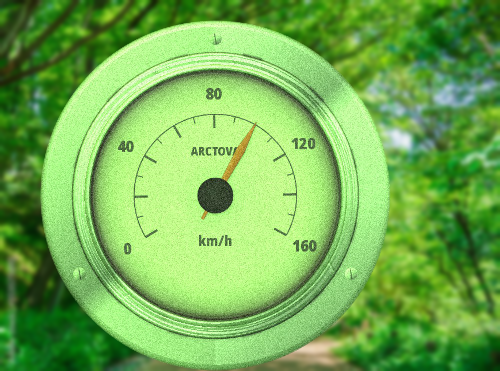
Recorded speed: 100 (km/h)
